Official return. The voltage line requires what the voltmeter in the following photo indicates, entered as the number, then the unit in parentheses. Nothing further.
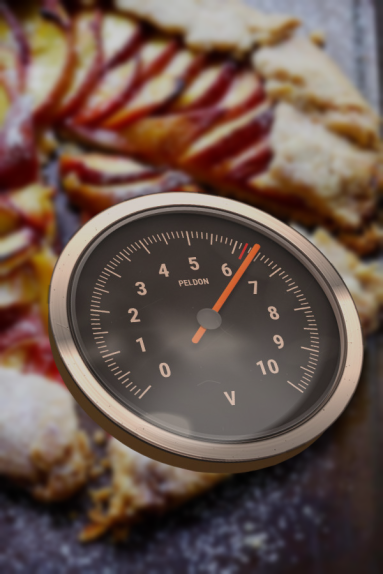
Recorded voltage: 6.4 (V)
